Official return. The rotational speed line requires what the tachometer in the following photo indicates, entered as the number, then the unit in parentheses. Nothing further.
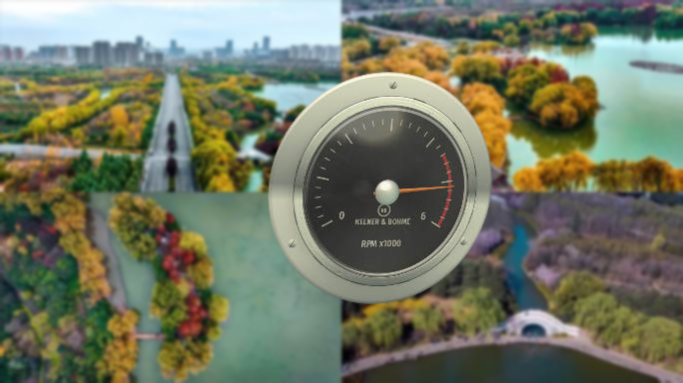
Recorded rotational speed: 5100 (rpm)
